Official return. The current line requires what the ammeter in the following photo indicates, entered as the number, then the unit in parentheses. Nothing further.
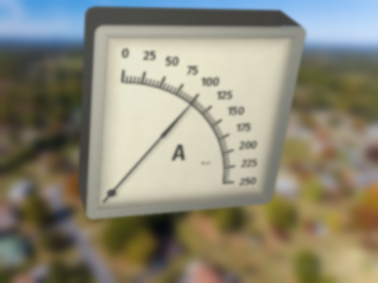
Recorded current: 100 (A)
